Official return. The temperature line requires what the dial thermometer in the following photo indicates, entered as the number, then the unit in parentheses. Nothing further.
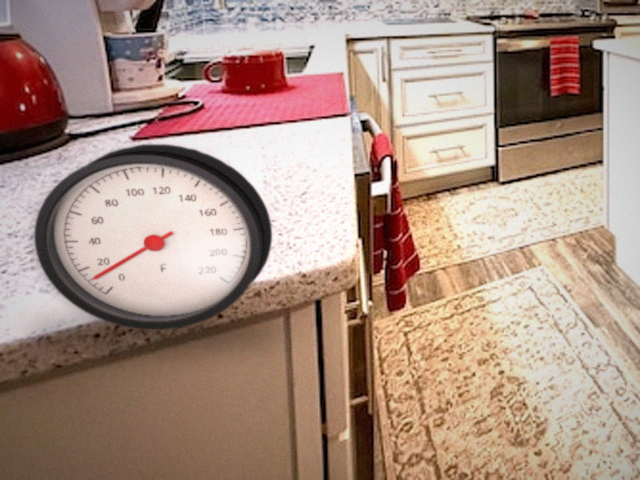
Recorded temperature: 12 (°F)
